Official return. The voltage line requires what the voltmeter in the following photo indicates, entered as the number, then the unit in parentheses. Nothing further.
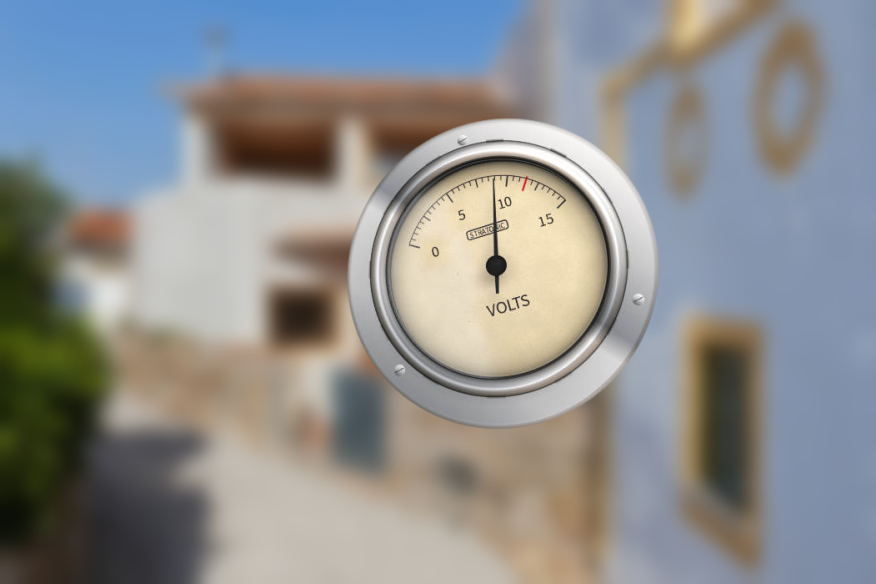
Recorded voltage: 9 (V)
